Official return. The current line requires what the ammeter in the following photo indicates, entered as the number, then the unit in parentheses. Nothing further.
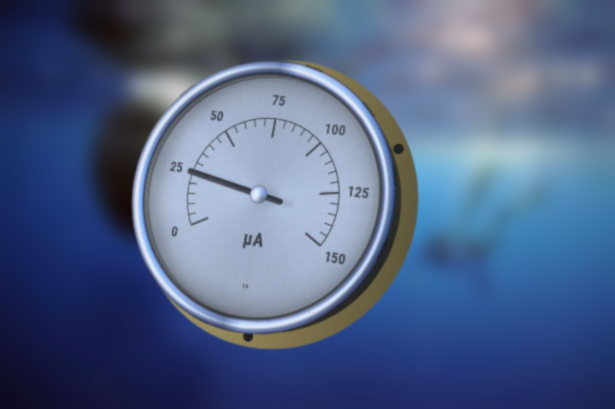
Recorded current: 25 (µA)
